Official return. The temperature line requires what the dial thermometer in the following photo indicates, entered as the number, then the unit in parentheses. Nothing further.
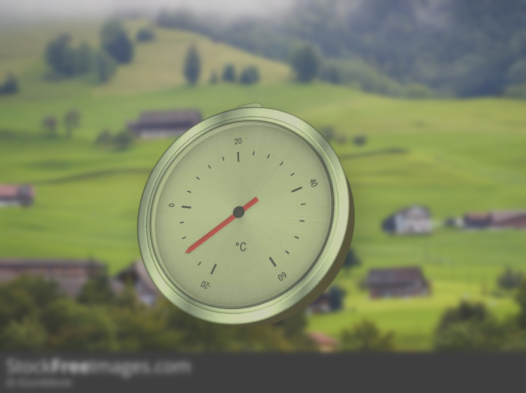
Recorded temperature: -12 (°C)
